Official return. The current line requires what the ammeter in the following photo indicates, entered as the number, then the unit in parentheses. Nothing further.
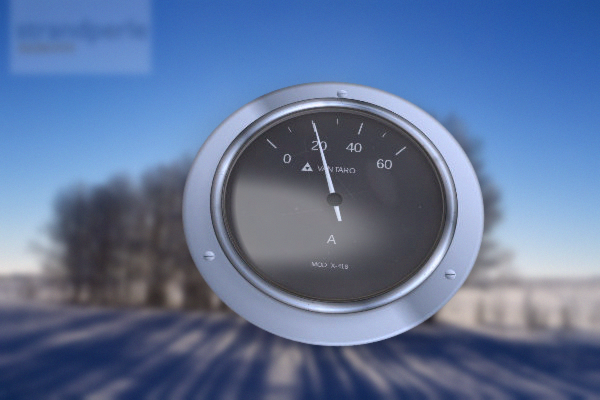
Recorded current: 20 (A)
